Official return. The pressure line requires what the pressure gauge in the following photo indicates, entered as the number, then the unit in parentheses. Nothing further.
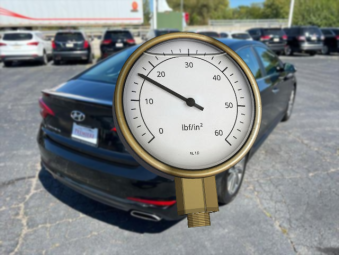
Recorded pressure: 16 (psi)
